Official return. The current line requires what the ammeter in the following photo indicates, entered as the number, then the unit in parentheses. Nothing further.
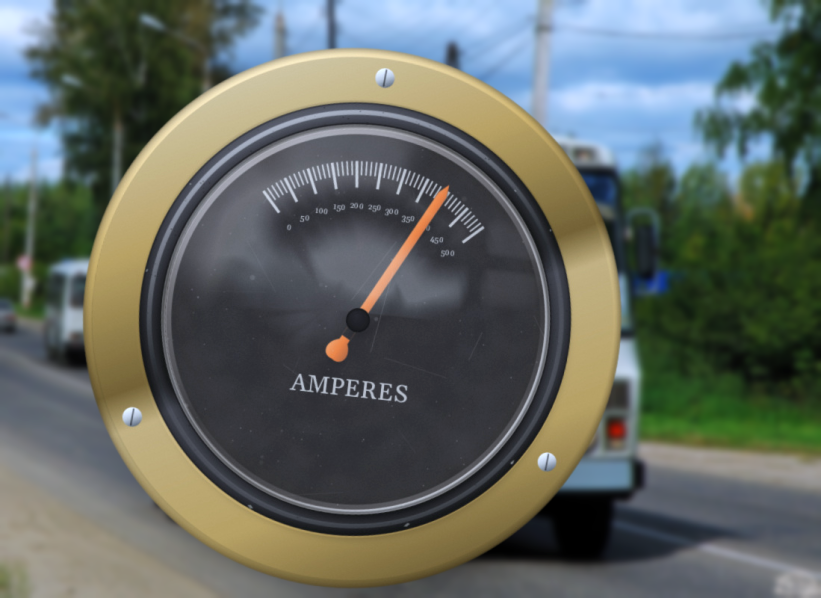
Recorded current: 390 (A)
